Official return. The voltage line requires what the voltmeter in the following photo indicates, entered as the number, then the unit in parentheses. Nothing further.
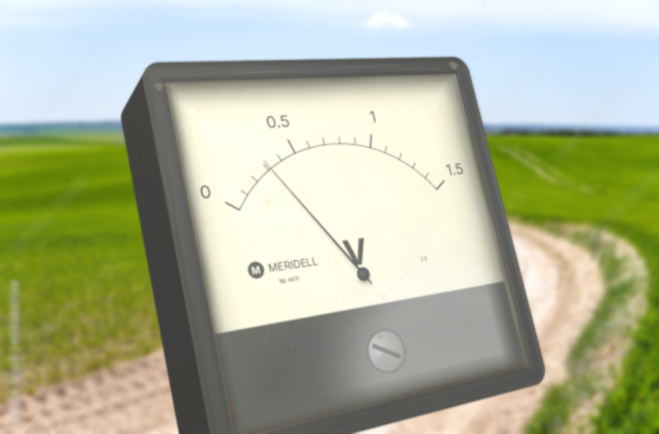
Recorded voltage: 0.3 (V)
